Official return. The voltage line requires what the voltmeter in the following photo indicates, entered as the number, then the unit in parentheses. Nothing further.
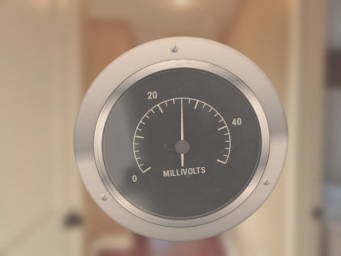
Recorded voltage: 26 (mV)
